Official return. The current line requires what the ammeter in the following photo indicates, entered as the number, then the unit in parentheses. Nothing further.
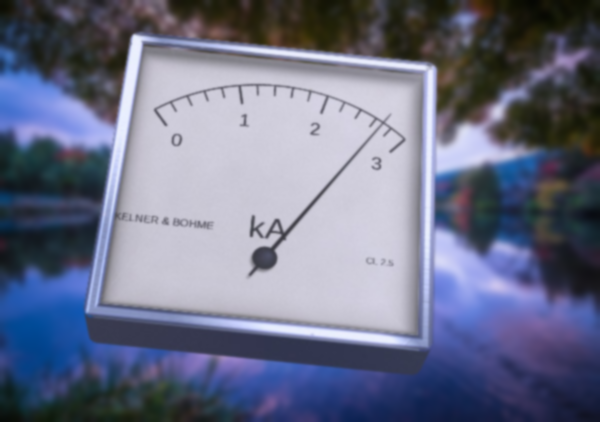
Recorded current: 2.7 (kA)
